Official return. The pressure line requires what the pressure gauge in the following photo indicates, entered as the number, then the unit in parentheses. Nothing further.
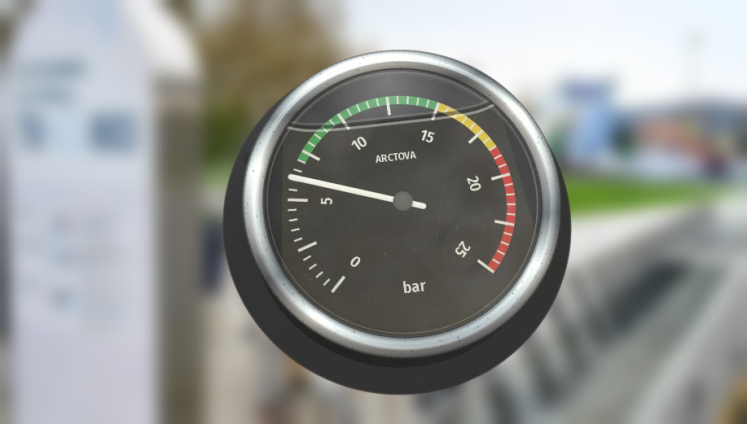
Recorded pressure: 6 (bar)
